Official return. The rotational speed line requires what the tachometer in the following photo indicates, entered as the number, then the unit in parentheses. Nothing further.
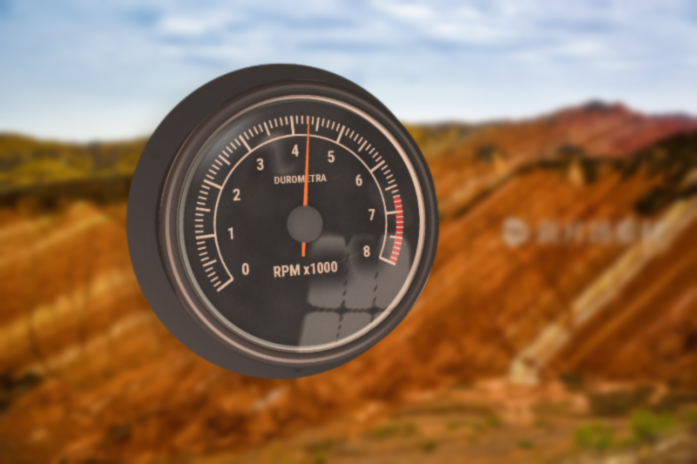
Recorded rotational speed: 4300 (rpm)
